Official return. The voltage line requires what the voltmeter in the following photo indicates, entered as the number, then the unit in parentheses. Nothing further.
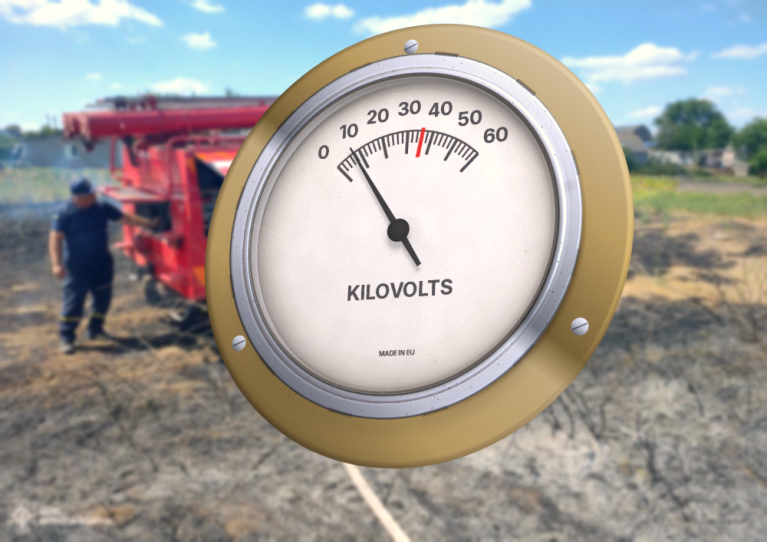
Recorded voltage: 8 (kV)
